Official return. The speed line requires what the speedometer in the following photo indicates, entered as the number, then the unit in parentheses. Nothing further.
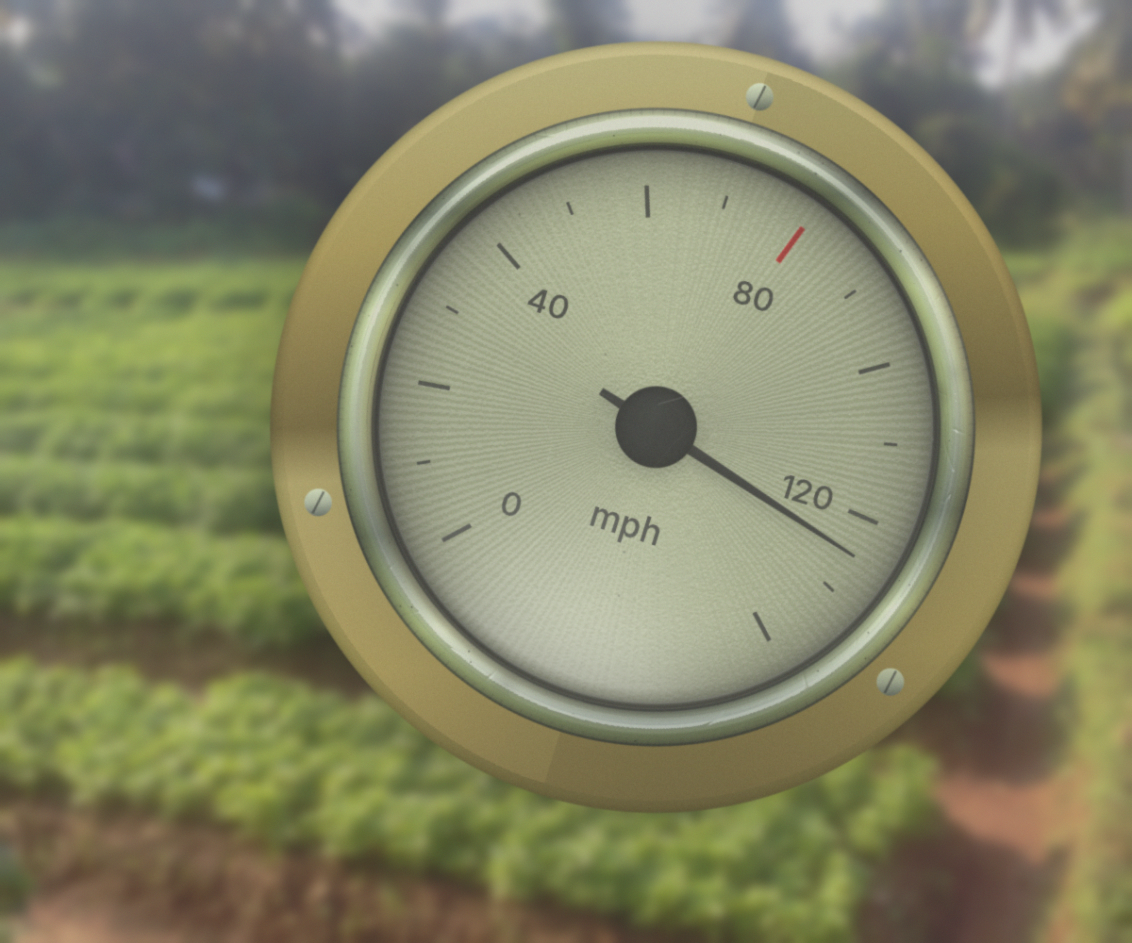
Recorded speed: 125 (mph)
